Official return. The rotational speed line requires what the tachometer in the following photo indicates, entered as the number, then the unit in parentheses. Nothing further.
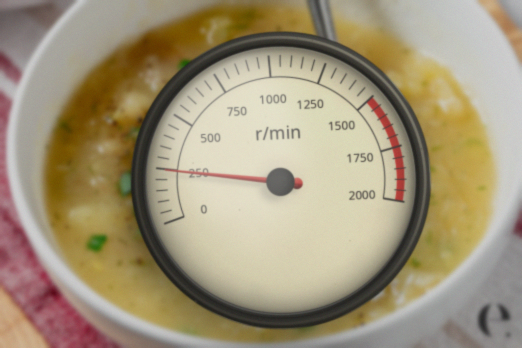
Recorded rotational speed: 250 (rpm)
